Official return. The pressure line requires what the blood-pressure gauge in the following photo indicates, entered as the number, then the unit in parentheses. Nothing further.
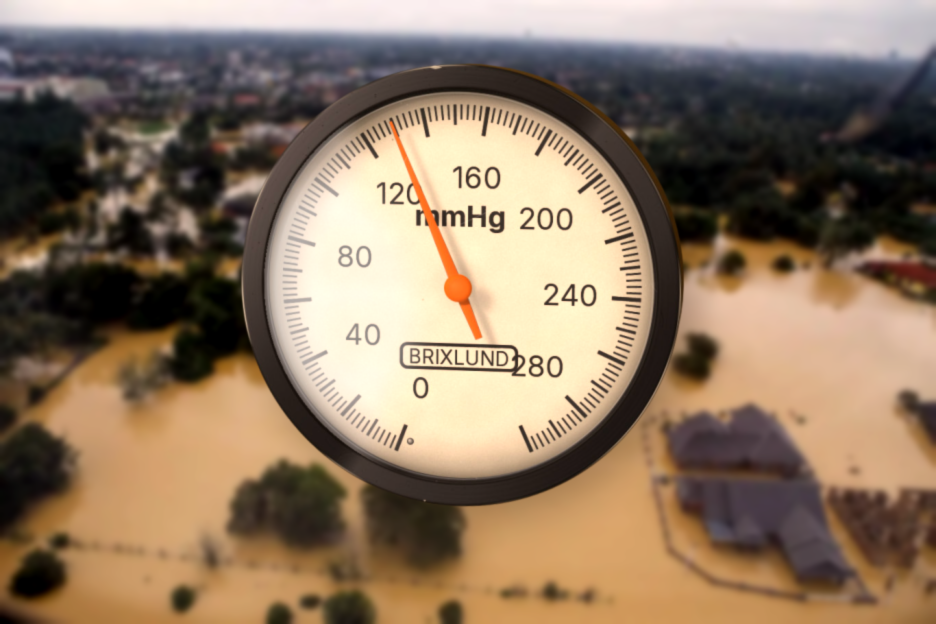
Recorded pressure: 130 (mmHg)
